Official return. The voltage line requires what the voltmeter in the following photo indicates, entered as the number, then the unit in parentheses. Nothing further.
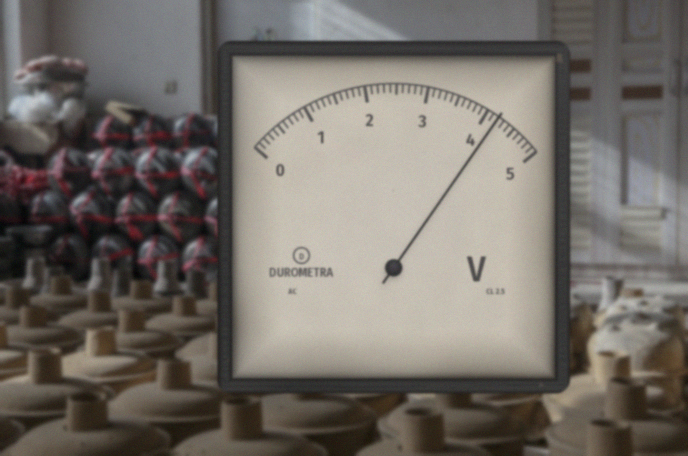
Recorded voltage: 4.2 (V)
